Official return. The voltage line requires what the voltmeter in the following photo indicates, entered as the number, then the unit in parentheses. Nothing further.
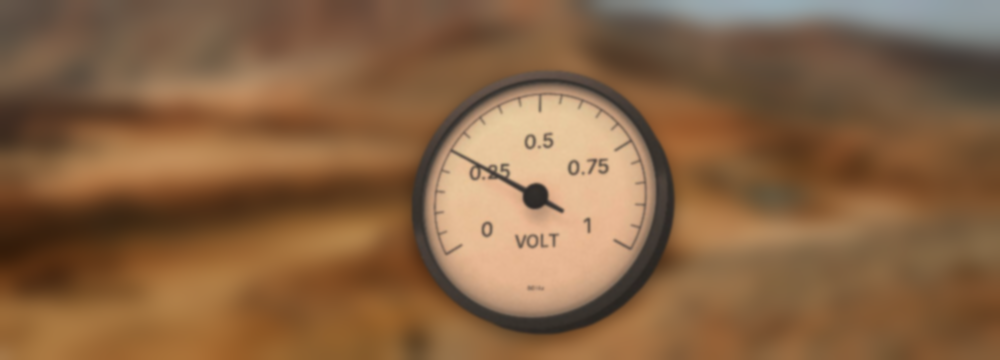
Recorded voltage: 0.25 (V)
